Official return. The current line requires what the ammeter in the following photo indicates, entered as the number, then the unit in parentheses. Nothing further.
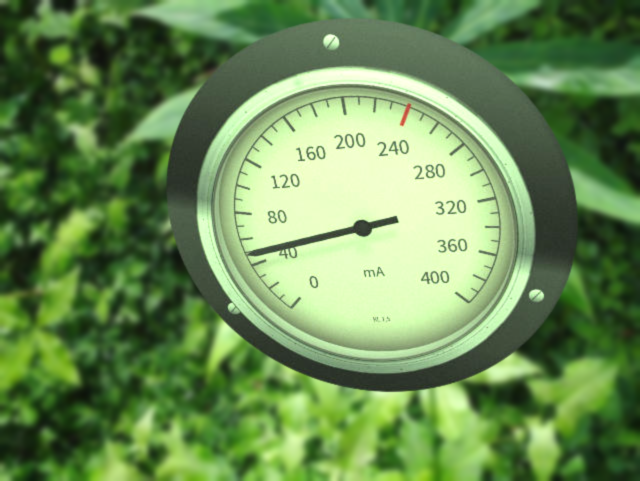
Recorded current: 50 (mA)
